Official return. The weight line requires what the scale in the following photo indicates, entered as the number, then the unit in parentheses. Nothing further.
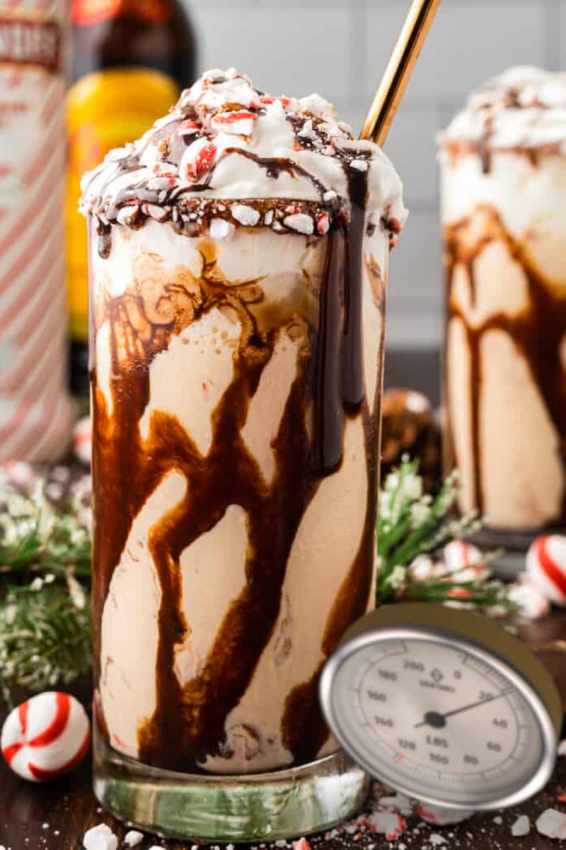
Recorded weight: 20 (lb)
